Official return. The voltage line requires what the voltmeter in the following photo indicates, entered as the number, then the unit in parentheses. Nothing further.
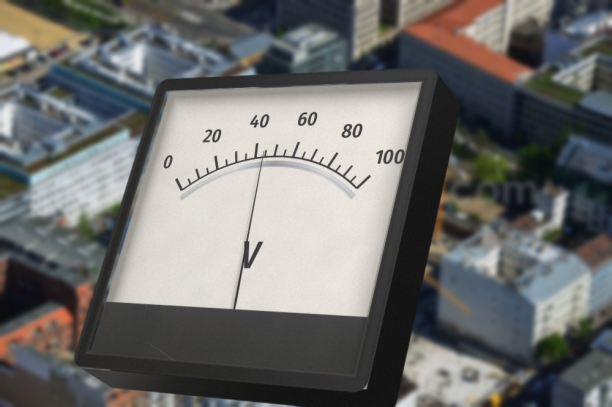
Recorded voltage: 45 (V)
